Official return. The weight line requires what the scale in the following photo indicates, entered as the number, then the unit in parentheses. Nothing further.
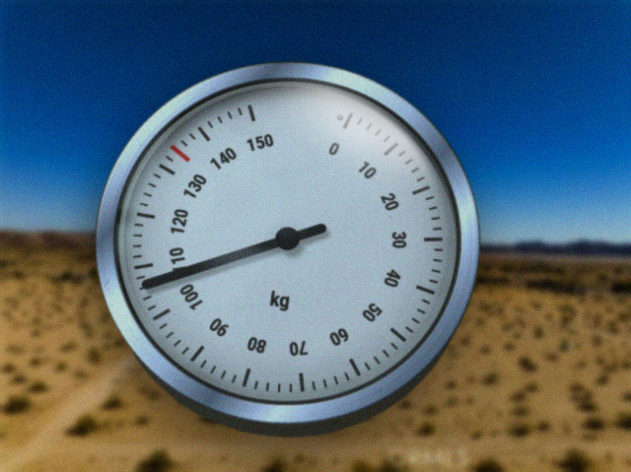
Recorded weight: 106 (kg)
